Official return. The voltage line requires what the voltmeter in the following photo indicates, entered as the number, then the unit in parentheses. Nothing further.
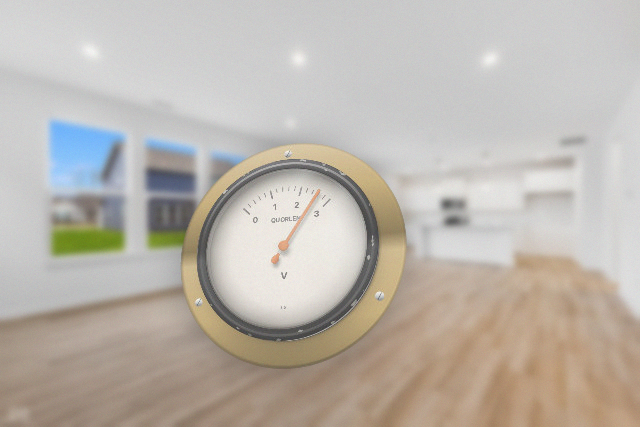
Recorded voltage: 2.6 (V)
